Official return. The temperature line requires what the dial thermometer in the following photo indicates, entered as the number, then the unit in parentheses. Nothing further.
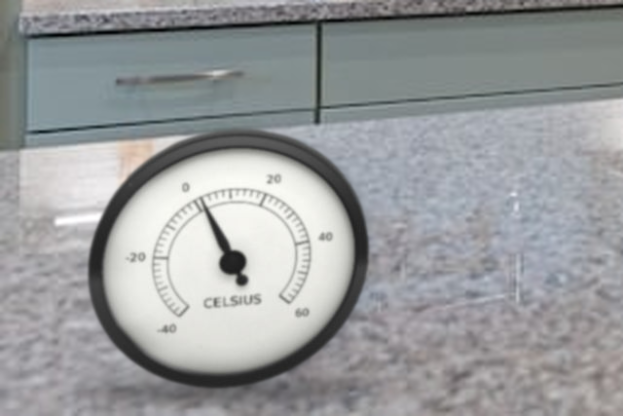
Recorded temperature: 2 (°C)
